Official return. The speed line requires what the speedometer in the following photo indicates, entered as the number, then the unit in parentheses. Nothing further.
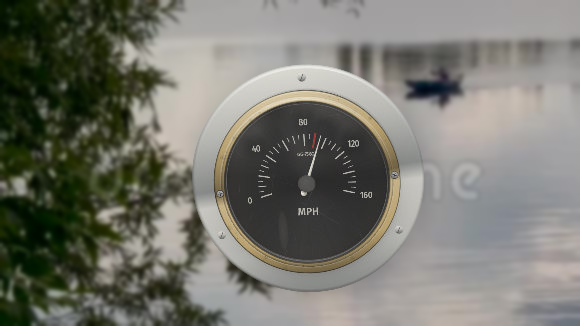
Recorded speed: 95 (mph)
